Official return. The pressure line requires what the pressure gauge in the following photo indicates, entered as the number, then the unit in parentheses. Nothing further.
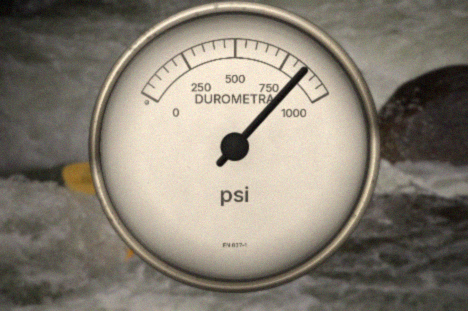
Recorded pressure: 850 (psi)
